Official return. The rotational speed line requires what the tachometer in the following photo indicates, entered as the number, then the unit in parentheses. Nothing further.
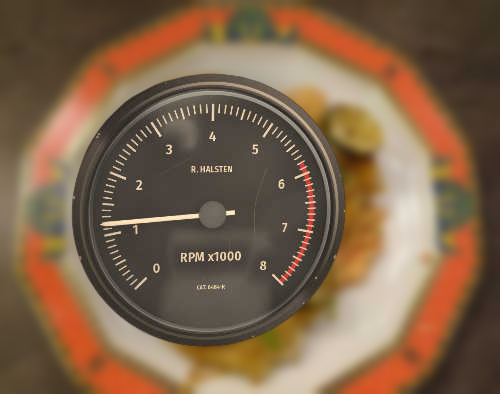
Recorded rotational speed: 1200 (rpm)
